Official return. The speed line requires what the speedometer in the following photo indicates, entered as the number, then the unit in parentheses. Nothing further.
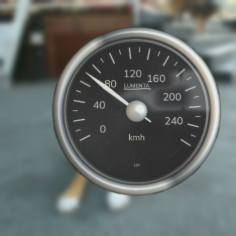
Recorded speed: 70 (km/h)
